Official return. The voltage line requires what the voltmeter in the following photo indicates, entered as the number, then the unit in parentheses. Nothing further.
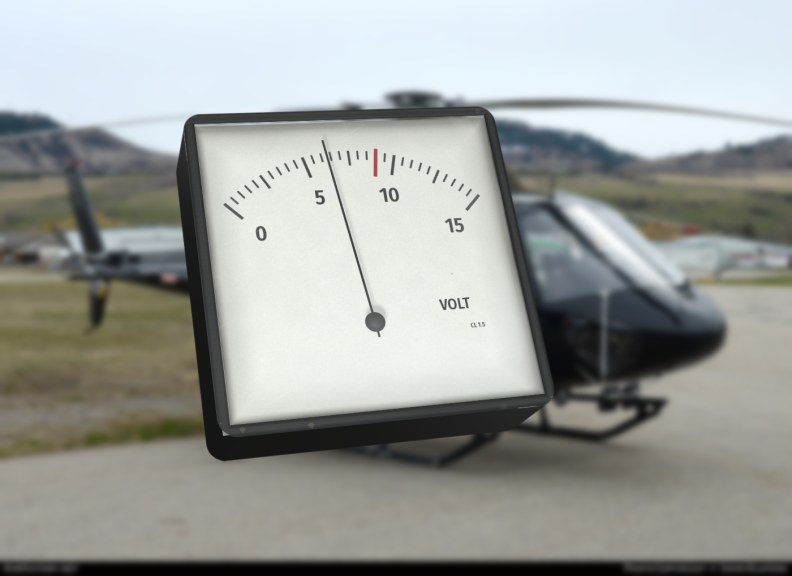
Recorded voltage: 6.25 (V)
